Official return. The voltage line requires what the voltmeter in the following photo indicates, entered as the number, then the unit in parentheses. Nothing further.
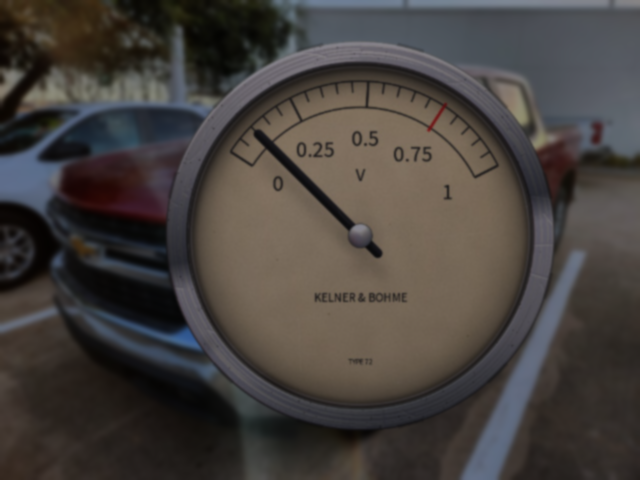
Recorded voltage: 0.1 (V)
